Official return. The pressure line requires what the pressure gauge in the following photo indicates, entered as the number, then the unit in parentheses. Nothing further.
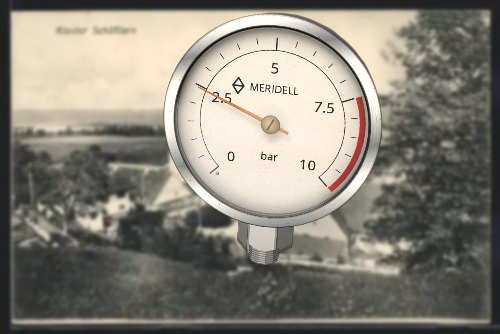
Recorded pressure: 2.5 (bar)
